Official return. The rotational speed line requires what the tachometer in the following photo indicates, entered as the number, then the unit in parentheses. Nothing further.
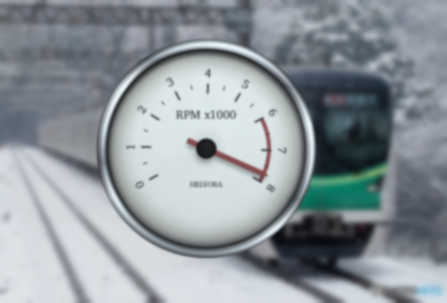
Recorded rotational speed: 7750 (rpm)
